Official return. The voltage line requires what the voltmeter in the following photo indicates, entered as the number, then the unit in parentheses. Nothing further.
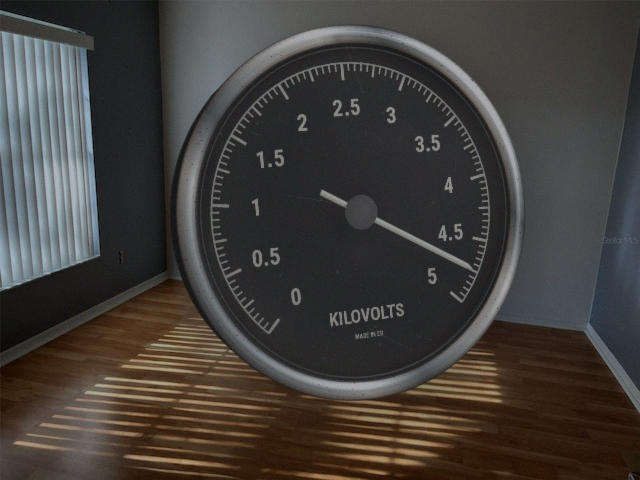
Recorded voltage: 4.75 (kV)
